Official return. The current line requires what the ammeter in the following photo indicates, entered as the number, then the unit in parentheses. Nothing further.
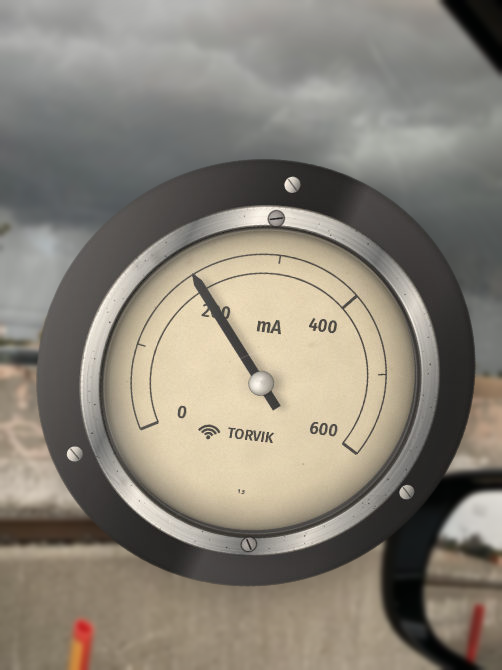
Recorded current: 200 (mA)
